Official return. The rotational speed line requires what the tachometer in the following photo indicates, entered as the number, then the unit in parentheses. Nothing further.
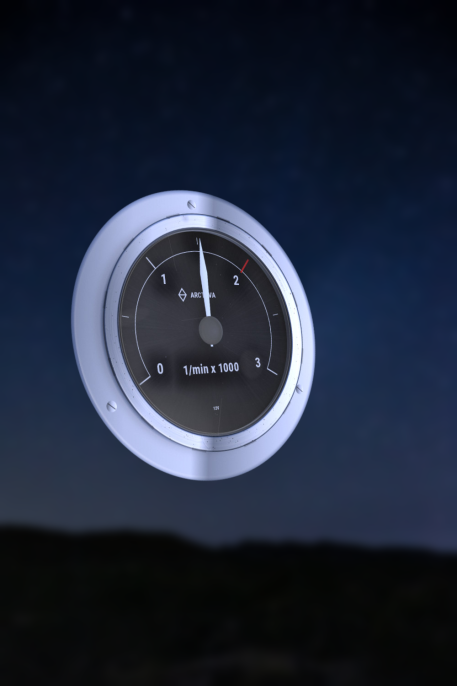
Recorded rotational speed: 1500 (rpm)
